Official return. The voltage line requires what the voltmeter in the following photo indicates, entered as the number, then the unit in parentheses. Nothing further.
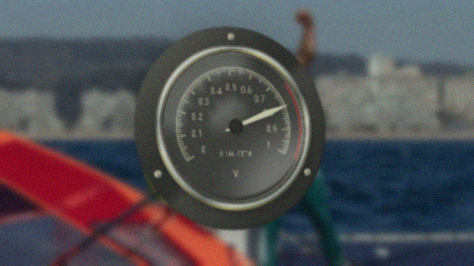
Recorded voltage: 0.8 (V)
